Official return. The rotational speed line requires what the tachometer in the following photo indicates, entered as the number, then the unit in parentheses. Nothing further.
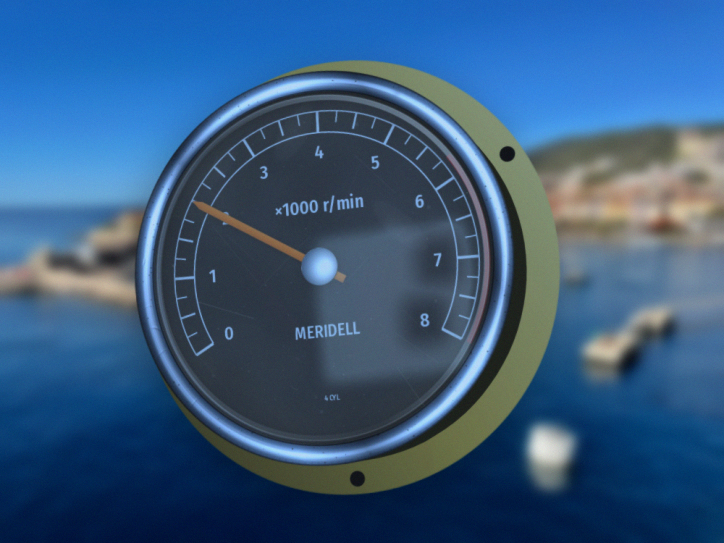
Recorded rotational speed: 2000 (rpm)
